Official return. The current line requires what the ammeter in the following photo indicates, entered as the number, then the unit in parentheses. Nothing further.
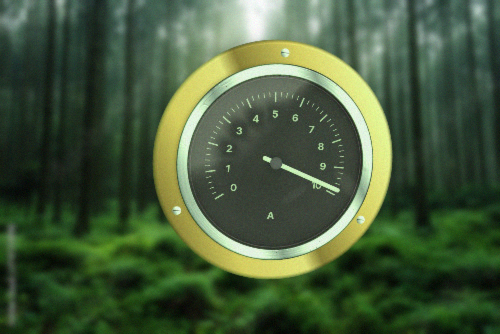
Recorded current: 9.8 (A)
